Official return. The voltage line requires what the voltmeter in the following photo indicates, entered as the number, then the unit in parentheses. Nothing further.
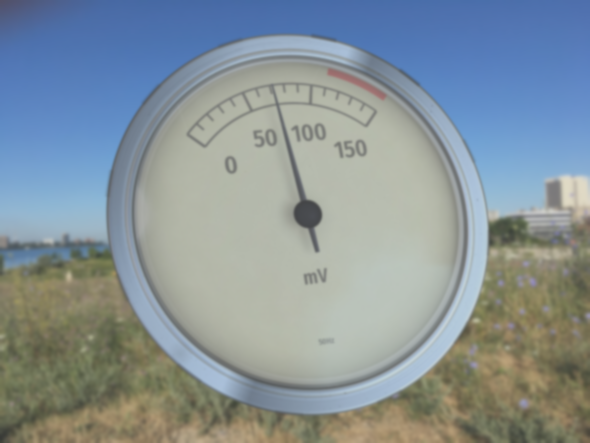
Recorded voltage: 70 (mV)
